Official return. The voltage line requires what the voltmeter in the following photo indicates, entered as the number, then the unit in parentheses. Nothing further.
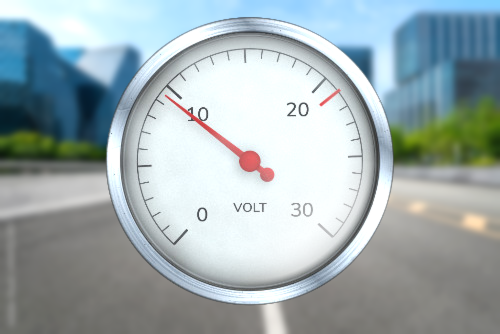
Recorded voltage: 9.5 (V)
